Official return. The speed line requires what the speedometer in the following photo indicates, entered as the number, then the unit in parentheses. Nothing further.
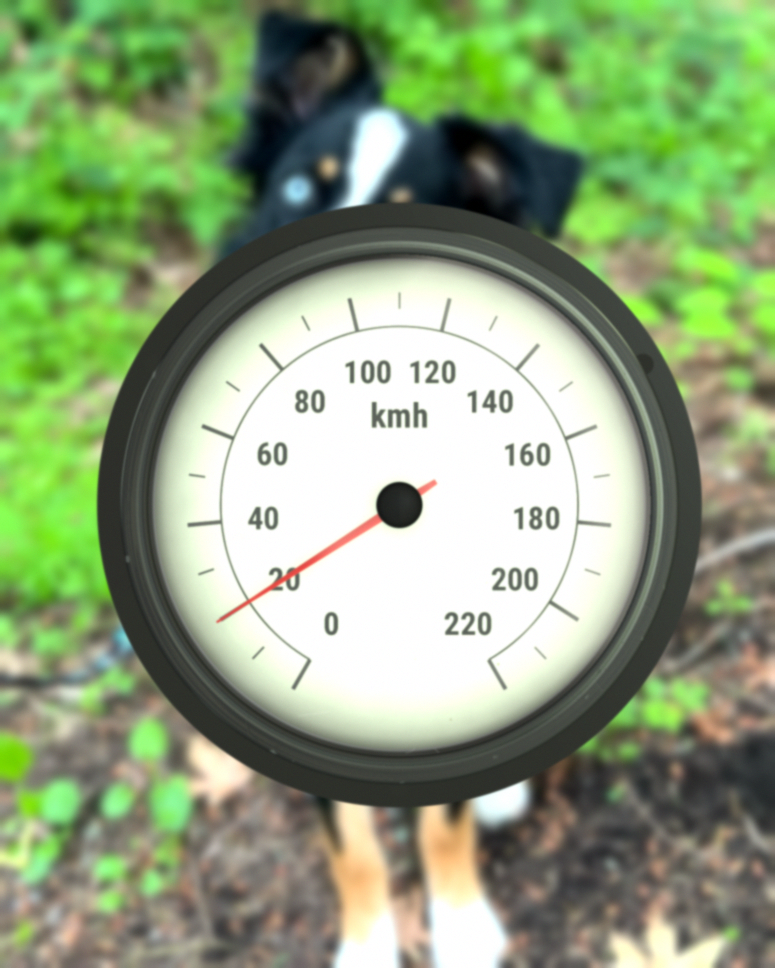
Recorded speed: 20 (km/h)
